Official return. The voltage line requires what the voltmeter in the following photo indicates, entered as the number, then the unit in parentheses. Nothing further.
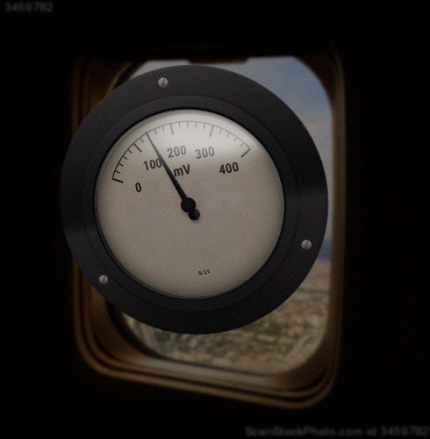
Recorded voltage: 140 (mV)
